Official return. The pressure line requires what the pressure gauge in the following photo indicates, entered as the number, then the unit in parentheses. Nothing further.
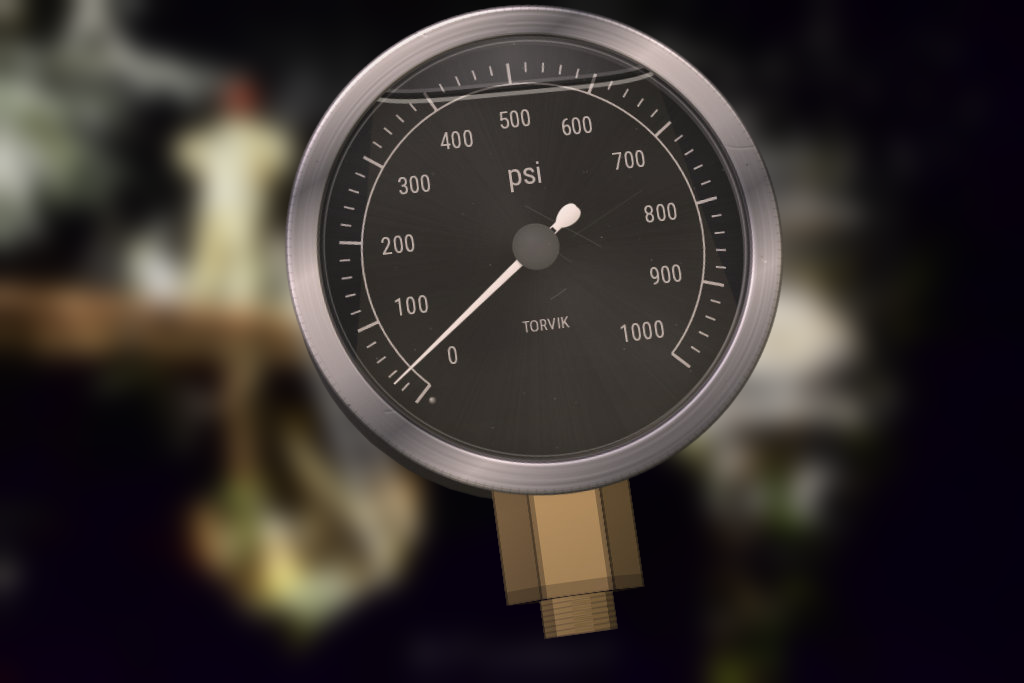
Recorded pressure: 30 (psi)
